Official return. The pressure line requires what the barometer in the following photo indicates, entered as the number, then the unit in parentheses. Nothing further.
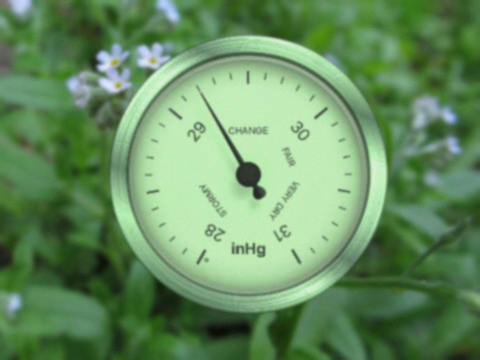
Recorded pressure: 29.2 (inHg)
